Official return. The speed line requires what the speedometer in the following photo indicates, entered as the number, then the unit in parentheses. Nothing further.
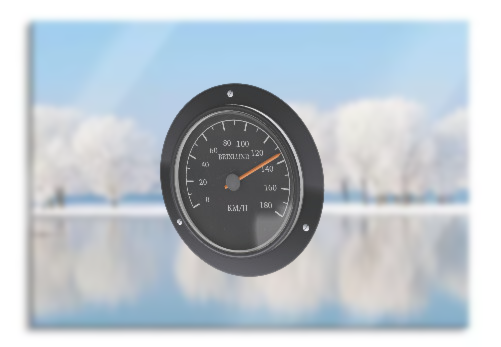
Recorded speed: 135 (km/h)
